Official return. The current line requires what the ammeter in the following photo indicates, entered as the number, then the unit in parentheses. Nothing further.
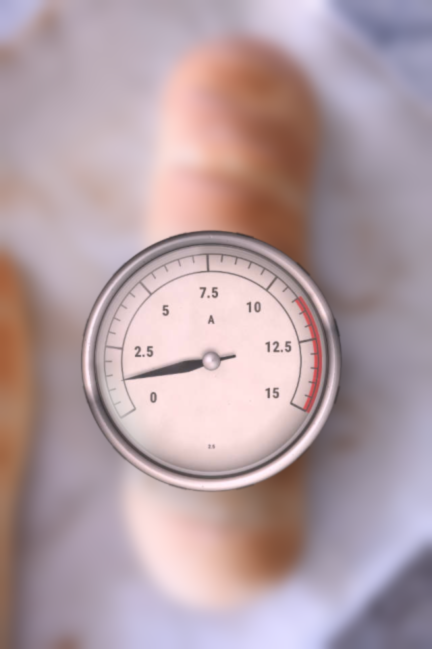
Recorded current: 1.25 (A)
